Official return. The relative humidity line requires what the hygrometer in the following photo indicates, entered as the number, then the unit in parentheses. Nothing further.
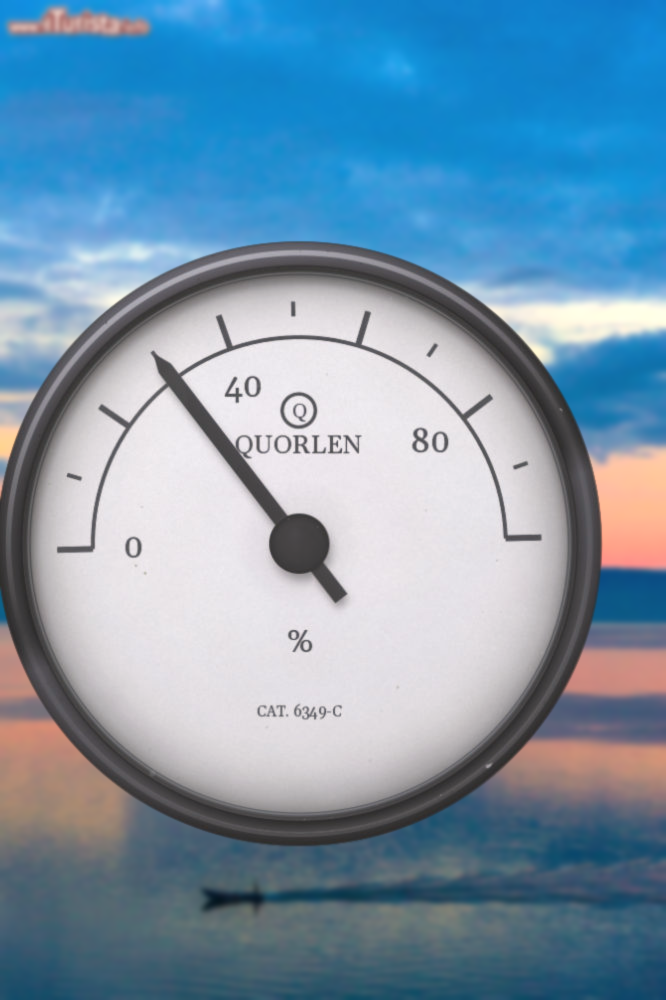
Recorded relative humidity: 30 (%)
